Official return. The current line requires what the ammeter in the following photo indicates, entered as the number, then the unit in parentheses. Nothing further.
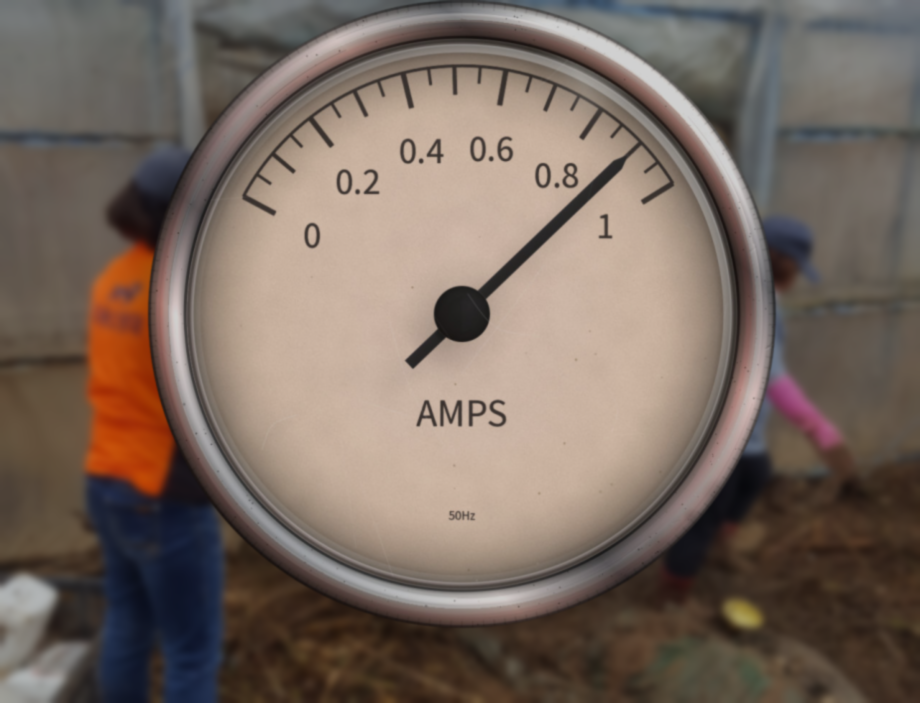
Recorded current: 0.9 (A)
